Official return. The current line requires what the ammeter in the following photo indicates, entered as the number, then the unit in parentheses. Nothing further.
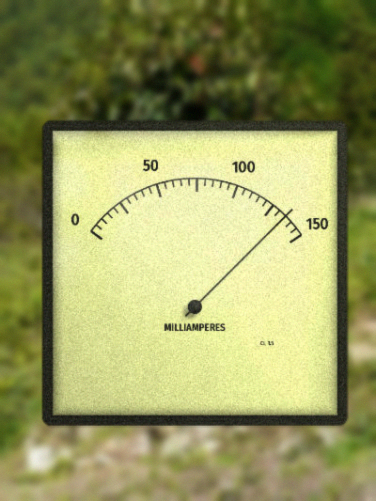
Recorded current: 135 (mA)
